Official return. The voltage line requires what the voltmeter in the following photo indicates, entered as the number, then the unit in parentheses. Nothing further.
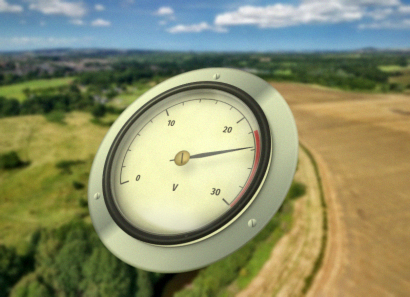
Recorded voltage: 24 (V)
